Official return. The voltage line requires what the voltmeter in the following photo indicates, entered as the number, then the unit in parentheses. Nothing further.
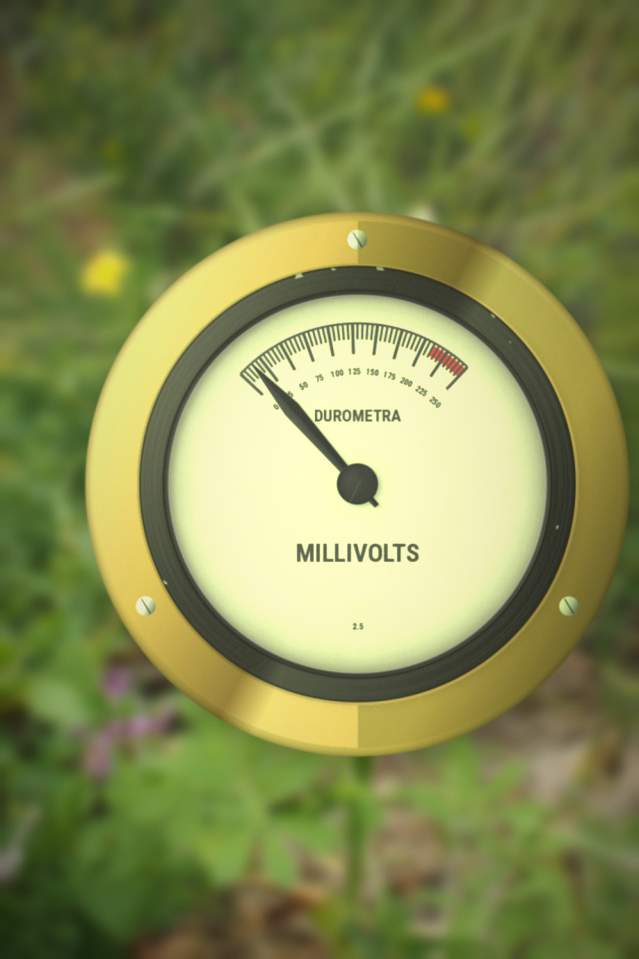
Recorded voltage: 15 (mV)
